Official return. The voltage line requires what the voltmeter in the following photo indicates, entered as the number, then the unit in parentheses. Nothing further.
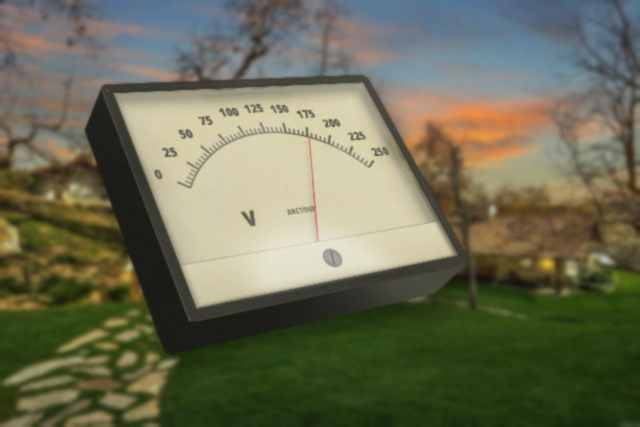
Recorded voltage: 175 (V)
